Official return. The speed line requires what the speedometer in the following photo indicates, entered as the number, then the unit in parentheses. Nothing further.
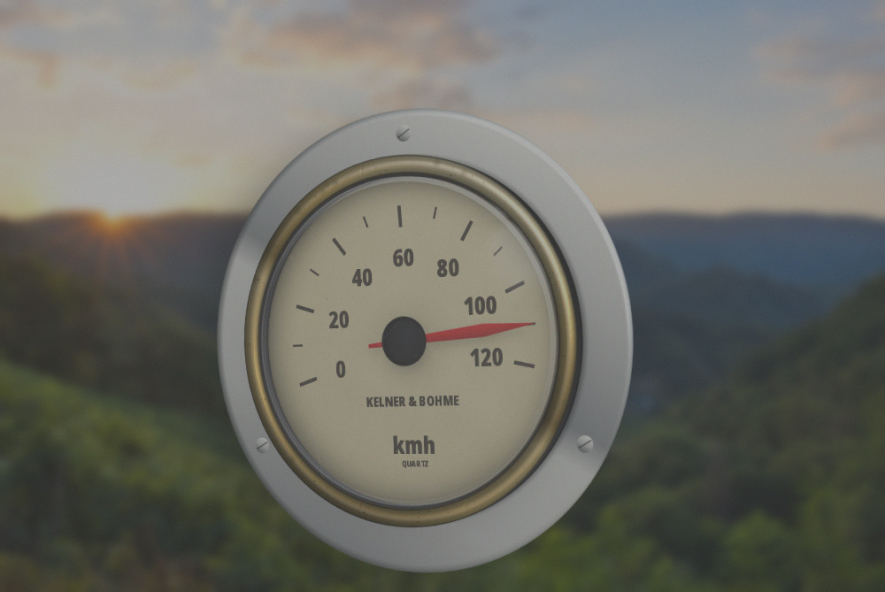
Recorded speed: 110 (km/h)
